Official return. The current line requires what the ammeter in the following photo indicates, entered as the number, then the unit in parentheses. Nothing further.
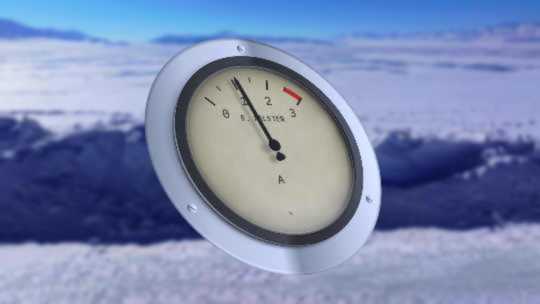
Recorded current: 1 (A)
